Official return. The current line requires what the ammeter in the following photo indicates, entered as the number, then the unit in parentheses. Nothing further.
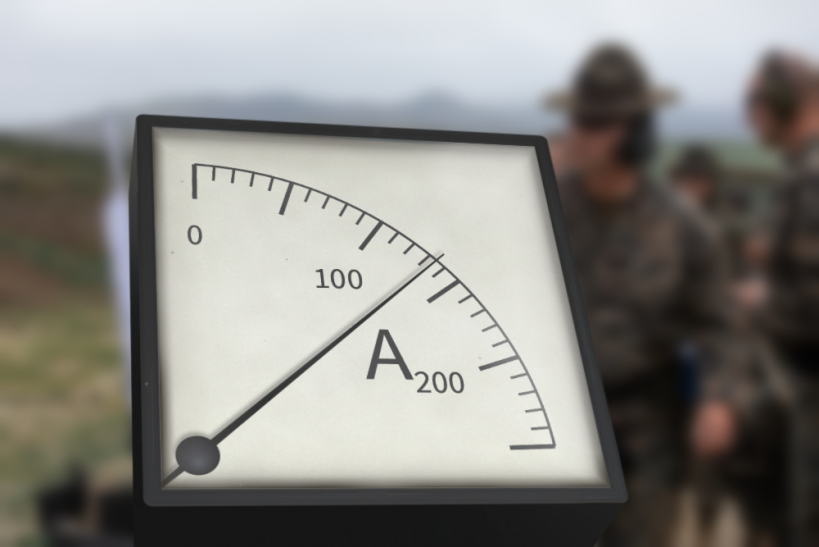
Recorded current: 135 (A)
